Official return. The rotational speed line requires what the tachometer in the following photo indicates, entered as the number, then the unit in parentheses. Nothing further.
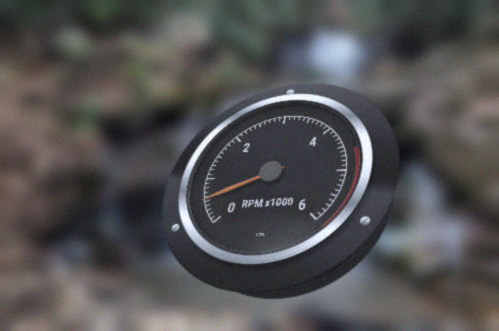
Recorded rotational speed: 500 (rpm)
